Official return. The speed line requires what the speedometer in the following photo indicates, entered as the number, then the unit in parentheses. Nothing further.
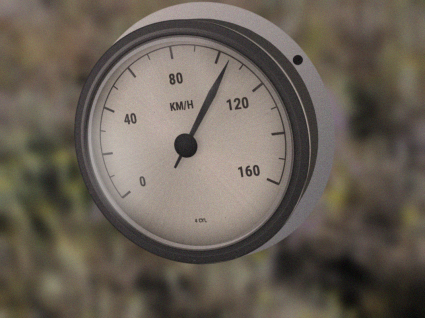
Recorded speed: 105 (km/h)
